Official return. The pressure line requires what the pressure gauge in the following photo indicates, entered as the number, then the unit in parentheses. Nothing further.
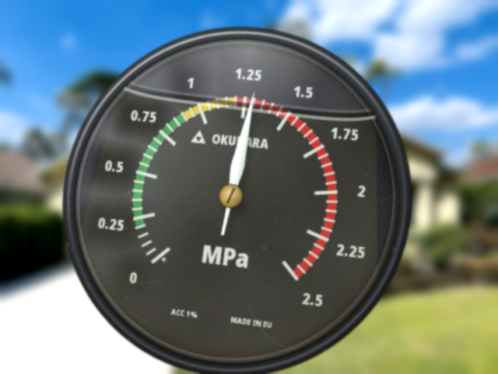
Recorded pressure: 1.3 (MPa)
